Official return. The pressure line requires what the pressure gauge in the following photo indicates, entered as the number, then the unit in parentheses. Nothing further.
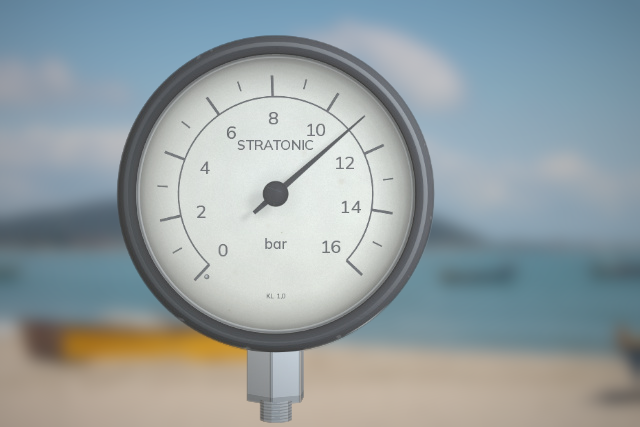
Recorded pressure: 11 (bar)
